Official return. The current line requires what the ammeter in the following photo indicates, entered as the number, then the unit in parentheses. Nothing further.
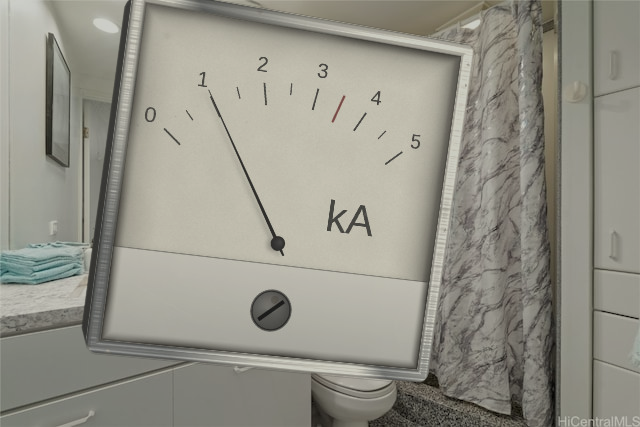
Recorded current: 1 (kA)
